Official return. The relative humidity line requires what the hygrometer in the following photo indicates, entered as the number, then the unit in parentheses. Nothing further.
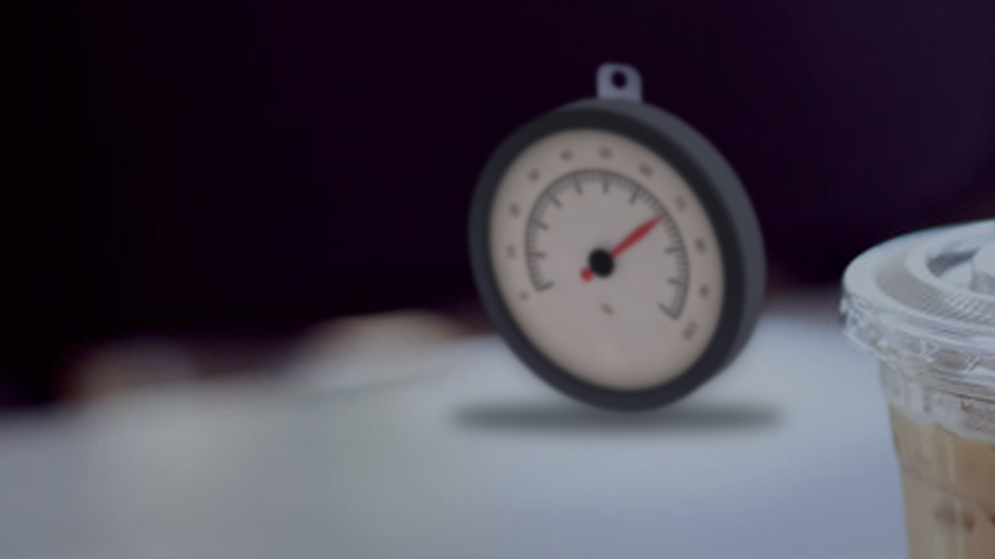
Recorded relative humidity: 70 (%)
